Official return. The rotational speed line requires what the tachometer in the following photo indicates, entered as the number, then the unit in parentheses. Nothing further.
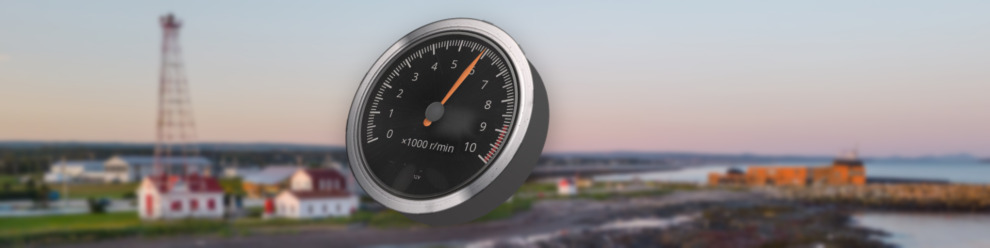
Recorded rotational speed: 6000 (rpm)
